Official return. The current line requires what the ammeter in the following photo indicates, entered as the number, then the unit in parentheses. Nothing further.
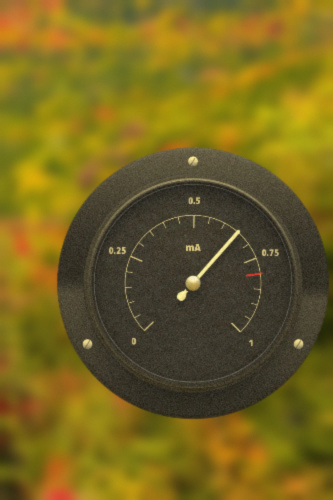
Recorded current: 0.65 (mA)
